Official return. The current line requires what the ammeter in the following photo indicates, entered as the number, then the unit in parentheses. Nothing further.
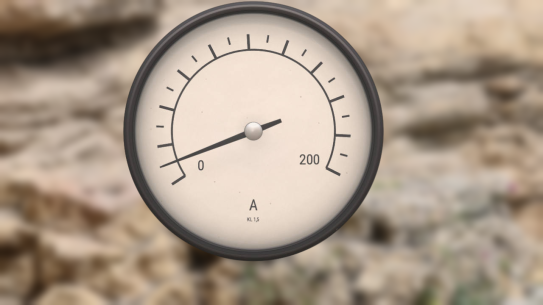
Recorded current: 10 (A)
